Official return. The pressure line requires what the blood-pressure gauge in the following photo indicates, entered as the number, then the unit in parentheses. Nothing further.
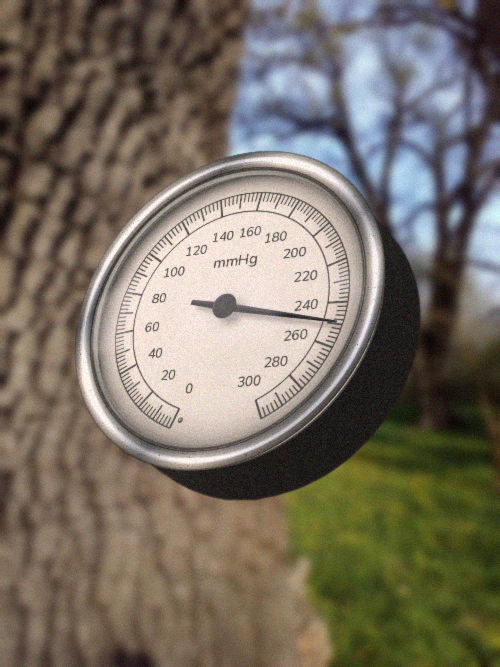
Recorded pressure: 250 (mmHg)
